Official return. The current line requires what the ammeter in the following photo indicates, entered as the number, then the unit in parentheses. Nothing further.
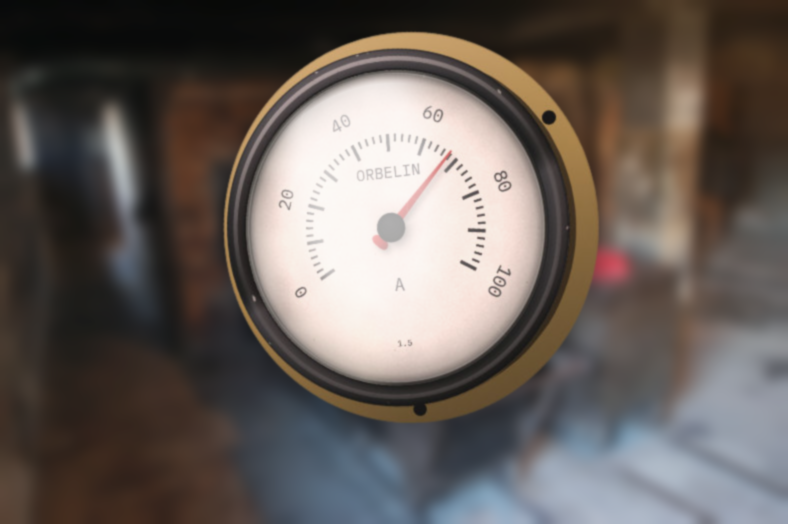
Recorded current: 68 (A)
